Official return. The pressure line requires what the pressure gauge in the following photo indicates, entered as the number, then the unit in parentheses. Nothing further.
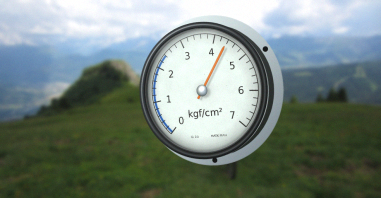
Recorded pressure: 4.4 (kg/cm²)
